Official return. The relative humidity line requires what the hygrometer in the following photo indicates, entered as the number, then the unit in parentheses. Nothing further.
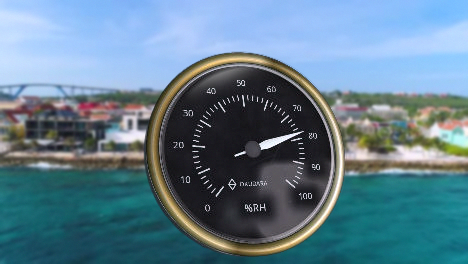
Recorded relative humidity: 78 (%)
